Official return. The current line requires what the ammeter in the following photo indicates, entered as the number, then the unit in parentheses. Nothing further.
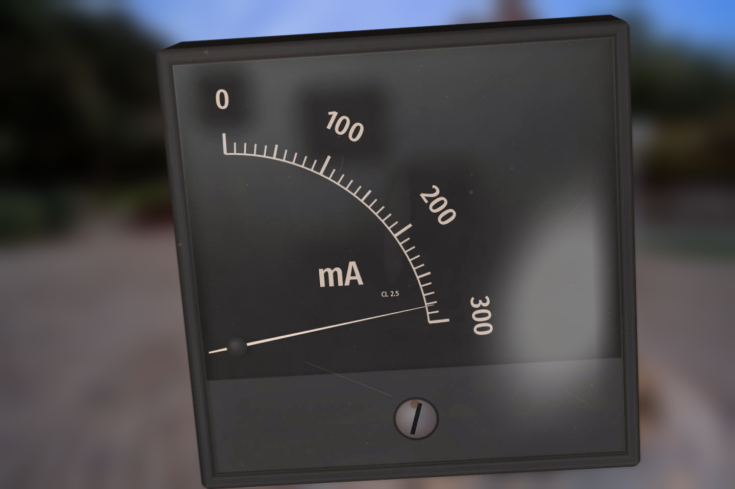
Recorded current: 280 (mA)
